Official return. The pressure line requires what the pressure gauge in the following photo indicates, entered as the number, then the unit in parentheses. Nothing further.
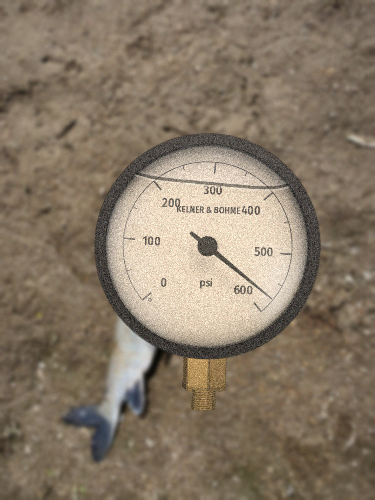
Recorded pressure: 575 (psi)
